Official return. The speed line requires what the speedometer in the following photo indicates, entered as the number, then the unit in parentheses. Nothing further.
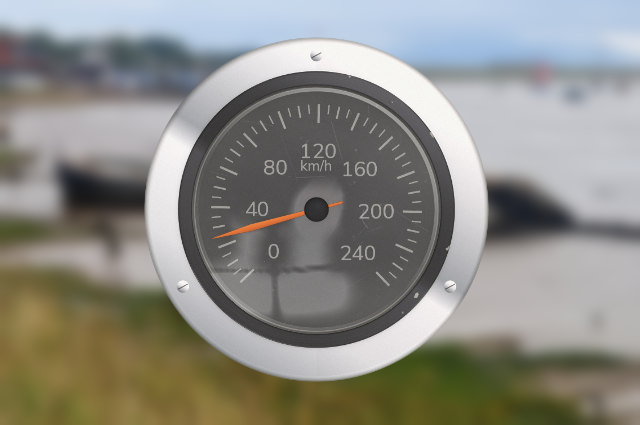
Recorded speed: 25 (km/h)
